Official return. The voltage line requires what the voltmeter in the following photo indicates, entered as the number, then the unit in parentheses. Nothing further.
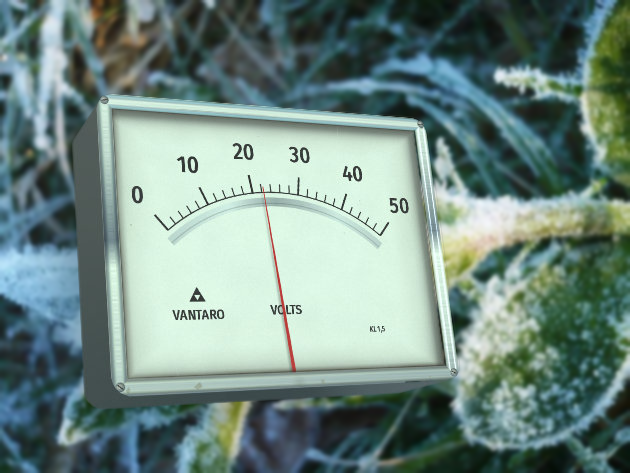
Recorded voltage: 22 (V)
